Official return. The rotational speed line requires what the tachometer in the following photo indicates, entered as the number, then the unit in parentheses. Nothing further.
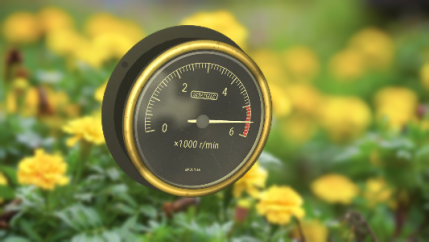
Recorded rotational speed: 5500 (rpm)
